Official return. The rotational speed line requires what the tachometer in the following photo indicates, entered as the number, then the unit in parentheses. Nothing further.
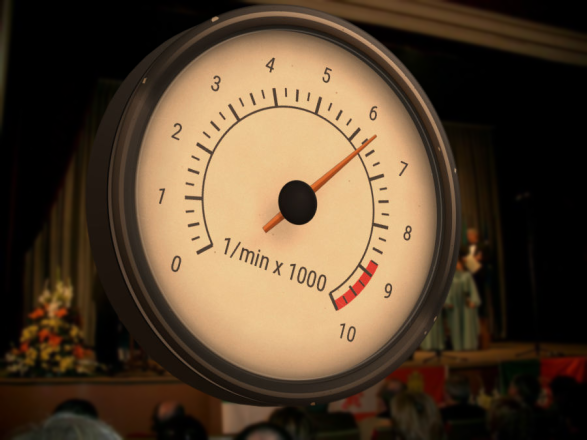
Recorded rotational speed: 6250 (rpm)
